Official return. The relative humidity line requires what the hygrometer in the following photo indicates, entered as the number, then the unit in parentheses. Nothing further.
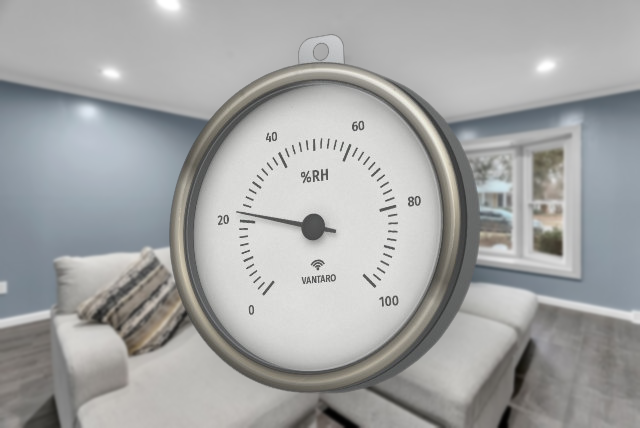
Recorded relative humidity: 22 (%)
